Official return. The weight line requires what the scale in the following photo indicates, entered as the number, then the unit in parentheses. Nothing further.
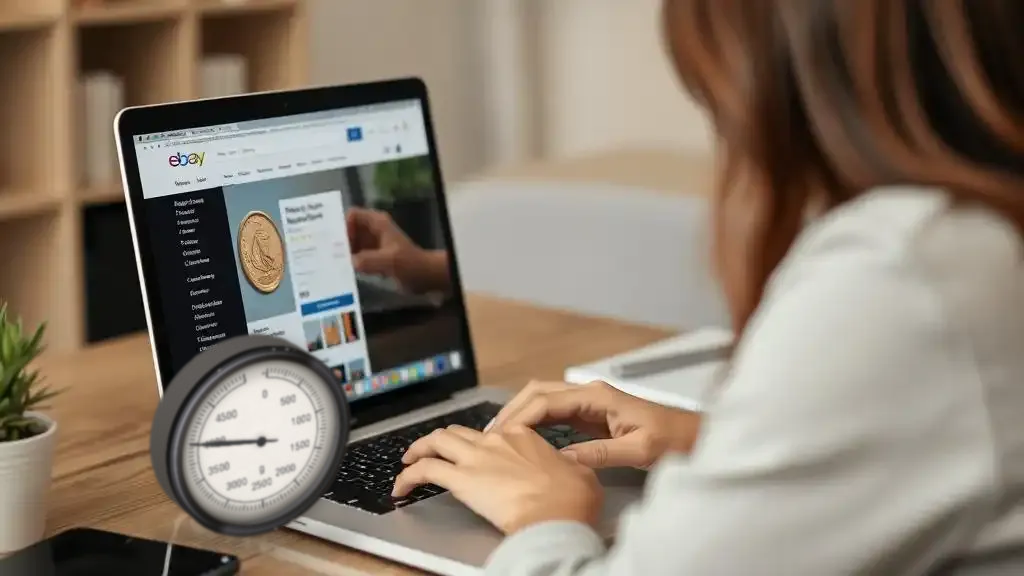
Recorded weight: 4000 (g)
